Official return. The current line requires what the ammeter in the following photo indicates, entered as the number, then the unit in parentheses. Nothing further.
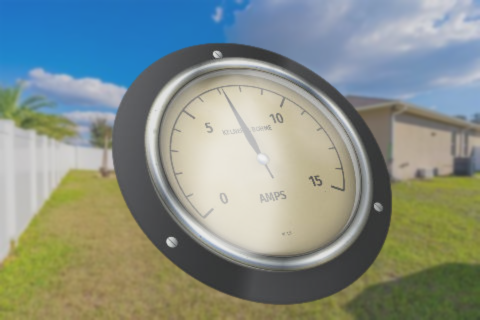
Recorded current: 7 (A)
